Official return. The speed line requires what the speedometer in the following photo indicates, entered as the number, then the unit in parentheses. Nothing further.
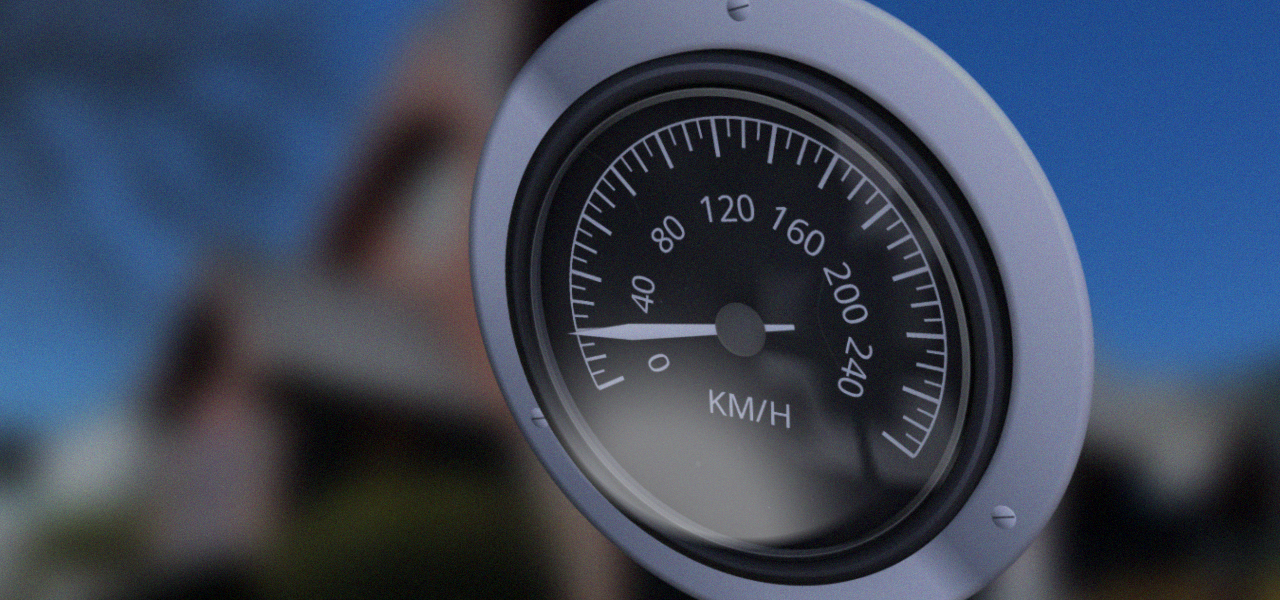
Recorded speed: 20 (km/h)
